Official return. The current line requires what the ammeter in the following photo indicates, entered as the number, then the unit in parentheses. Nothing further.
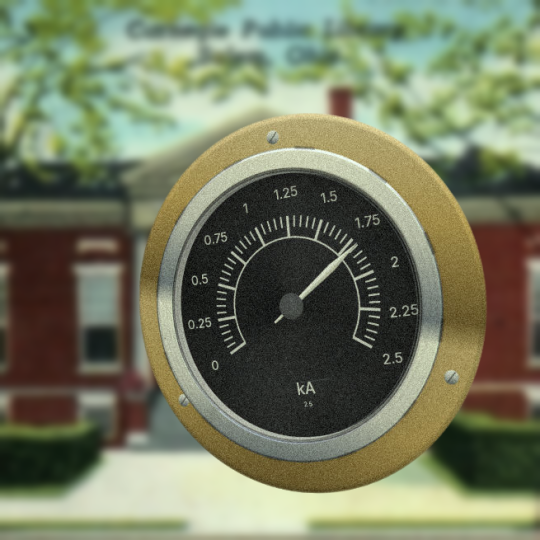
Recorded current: 1.8 (kA)
